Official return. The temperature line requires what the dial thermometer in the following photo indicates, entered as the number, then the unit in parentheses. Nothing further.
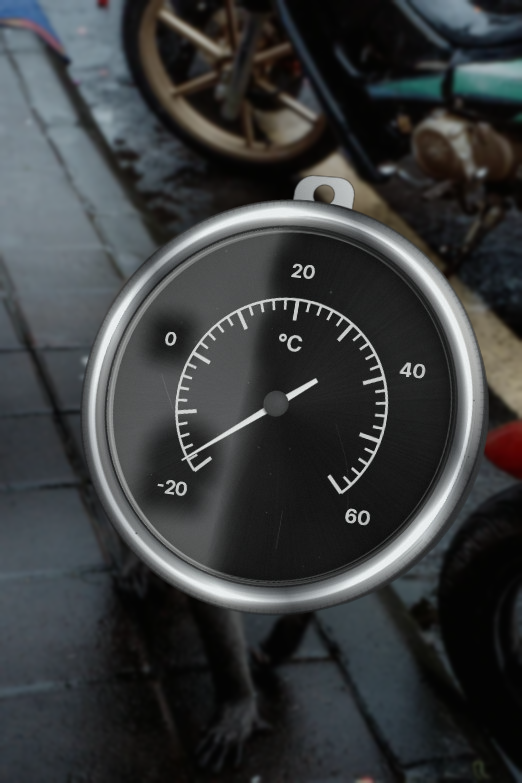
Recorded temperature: -18 (°C)
